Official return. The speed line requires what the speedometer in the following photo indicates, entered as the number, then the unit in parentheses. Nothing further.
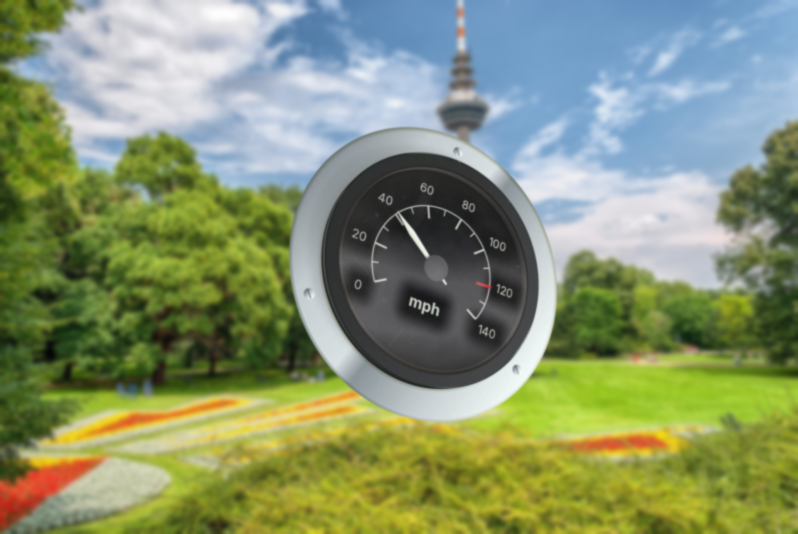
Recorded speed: 40 (mph)
